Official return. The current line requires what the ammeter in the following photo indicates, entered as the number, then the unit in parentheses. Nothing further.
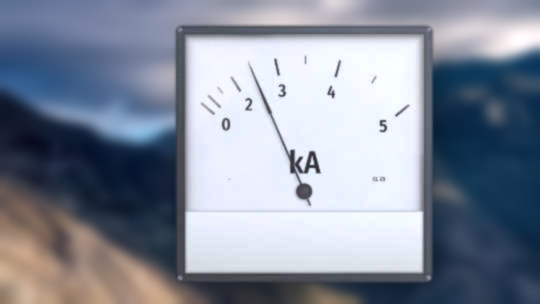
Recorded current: 2.5 (kA)
